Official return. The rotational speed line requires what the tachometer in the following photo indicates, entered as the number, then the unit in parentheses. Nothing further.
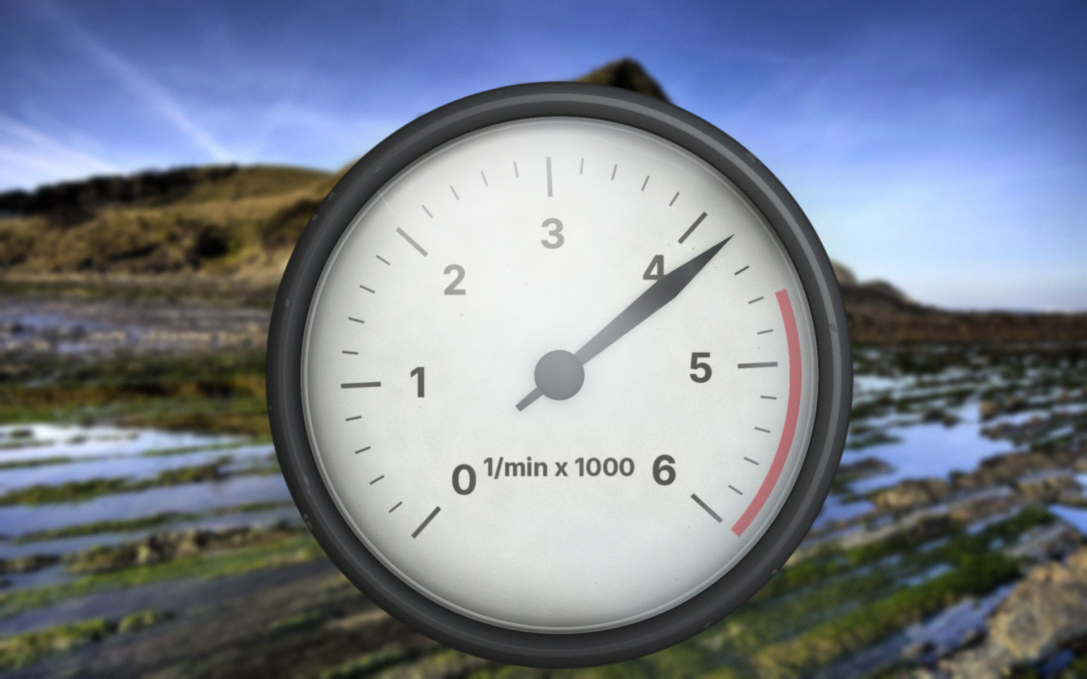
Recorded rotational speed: 4200 (rpm)
